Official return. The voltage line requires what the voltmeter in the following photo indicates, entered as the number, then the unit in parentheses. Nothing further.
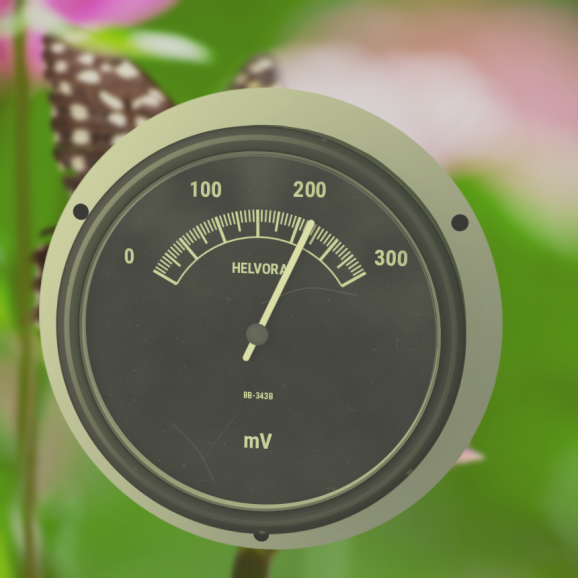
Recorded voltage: 215 (mV)
